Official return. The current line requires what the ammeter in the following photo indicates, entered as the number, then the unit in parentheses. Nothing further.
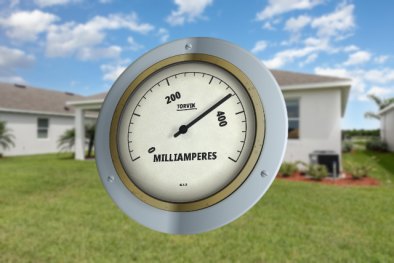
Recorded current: 360 (mA)
